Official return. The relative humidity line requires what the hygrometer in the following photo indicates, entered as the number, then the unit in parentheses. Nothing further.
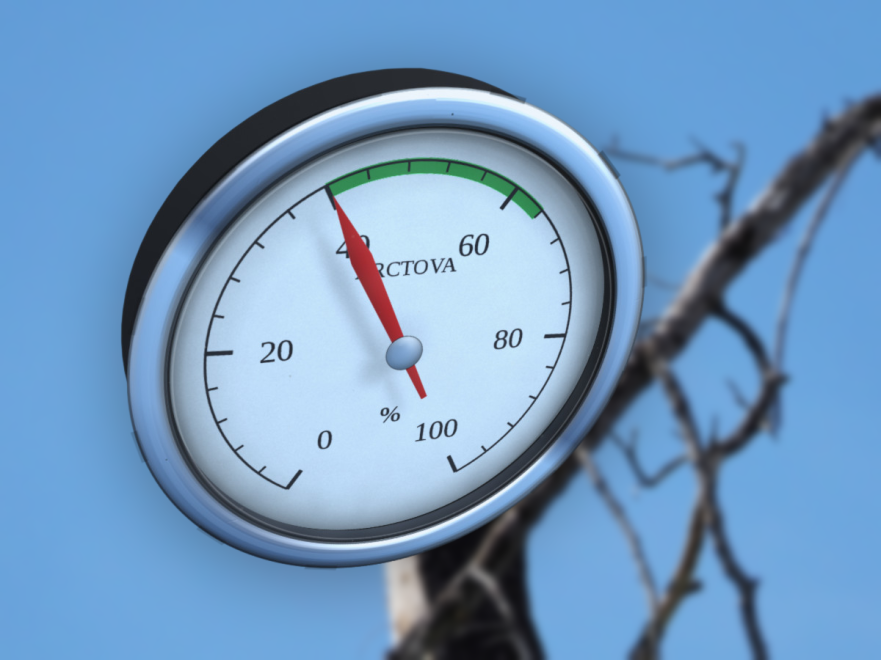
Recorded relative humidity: 40 (%)
